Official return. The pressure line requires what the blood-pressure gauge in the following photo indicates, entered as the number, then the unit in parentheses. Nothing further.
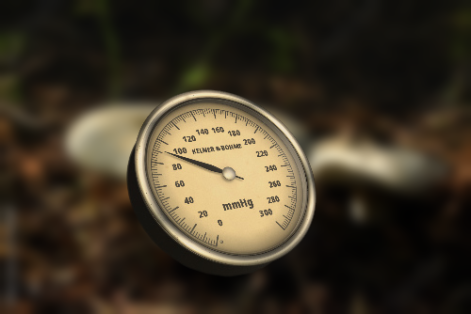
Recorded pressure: 90 (mmHg)
